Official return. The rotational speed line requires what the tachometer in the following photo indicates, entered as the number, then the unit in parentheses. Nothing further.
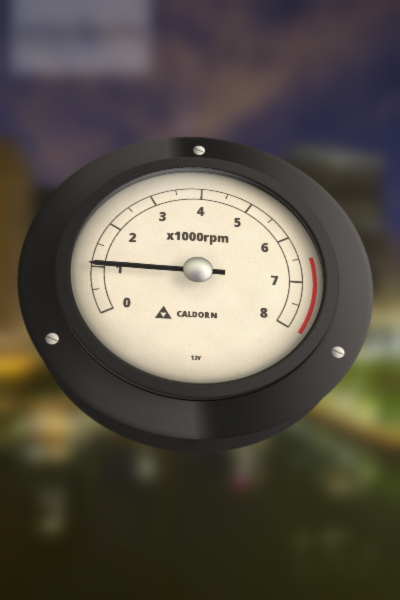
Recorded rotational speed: 1000 (rpm)
